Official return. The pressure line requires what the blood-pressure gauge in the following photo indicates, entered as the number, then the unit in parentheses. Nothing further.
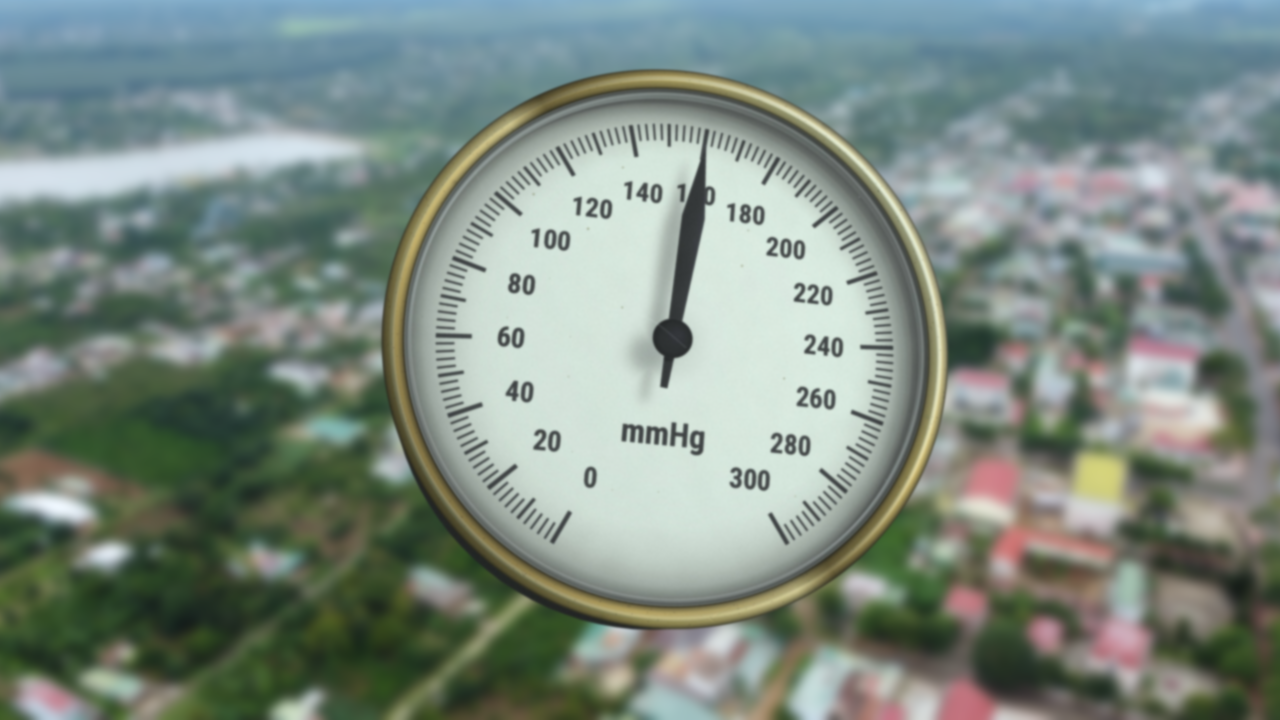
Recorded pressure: 160 (mmHg)
